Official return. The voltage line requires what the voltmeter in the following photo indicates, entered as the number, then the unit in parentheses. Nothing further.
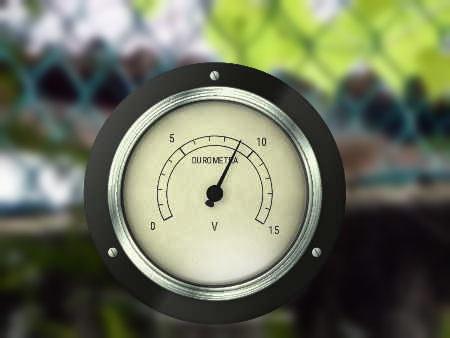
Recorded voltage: 9 (V)
